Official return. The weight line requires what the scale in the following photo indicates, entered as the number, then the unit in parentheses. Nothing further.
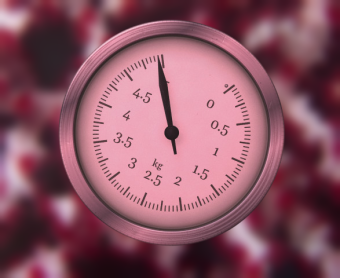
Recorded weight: 4.95 (kg)
